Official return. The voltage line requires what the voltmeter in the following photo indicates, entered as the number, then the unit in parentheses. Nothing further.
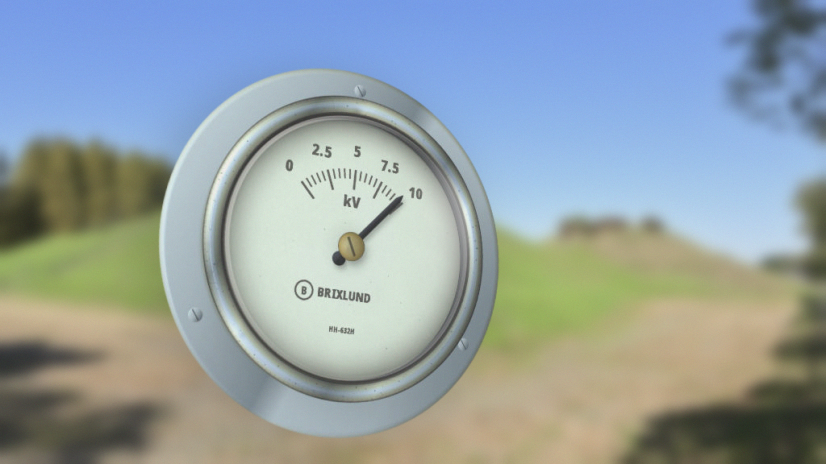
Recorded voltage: 9.5 (kV)
